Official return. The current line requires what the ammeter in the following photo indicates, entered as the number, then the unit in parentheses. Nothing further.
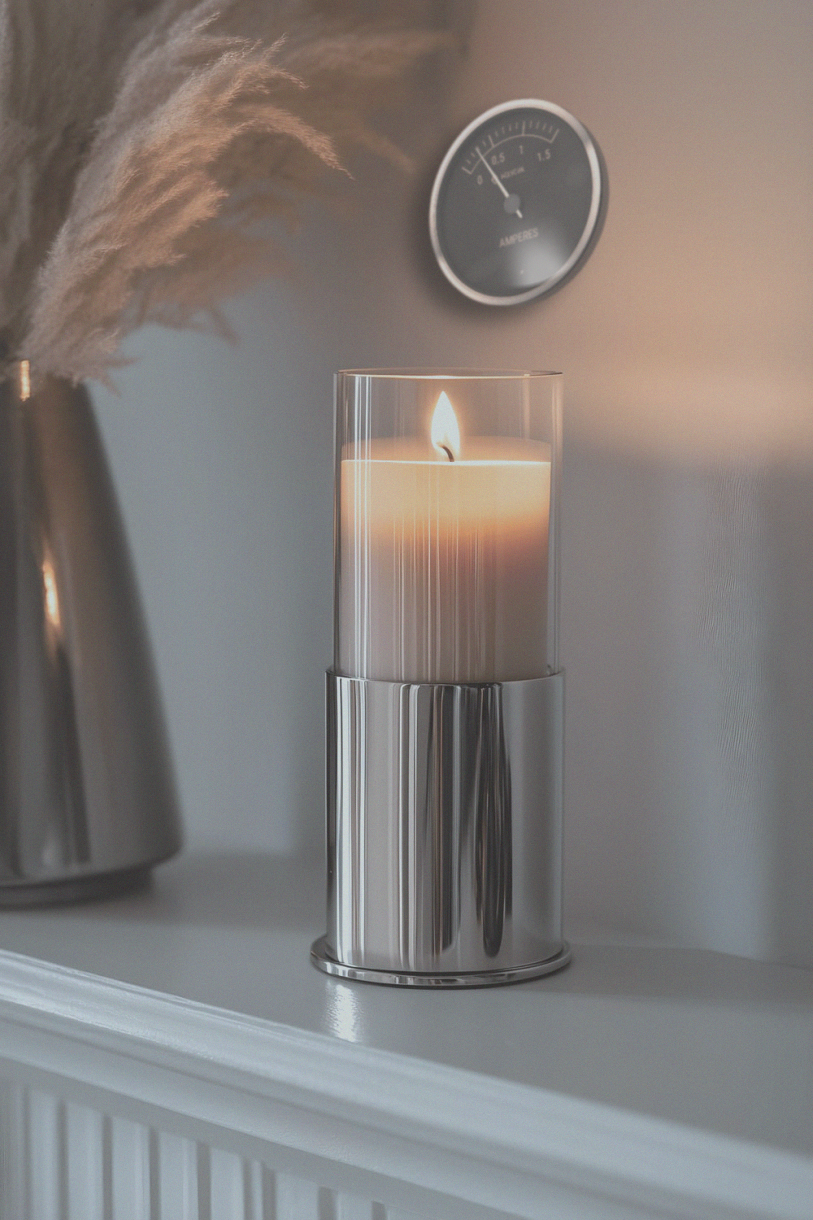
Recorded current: 0.3 (A)
